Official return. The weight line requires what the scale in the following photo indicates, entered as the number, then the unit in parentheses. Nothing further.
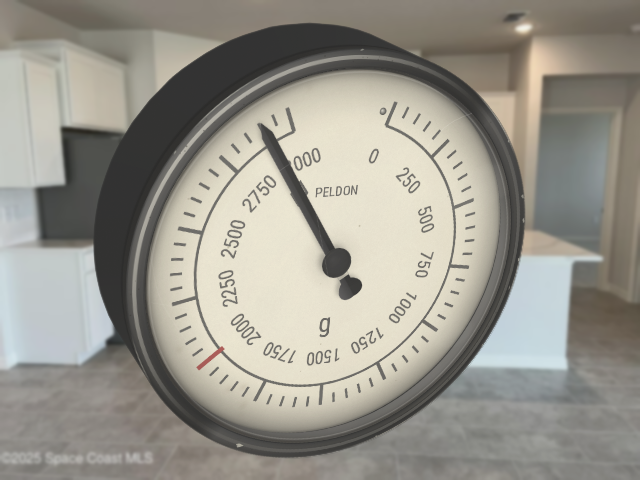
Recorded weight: 2900 (g)
